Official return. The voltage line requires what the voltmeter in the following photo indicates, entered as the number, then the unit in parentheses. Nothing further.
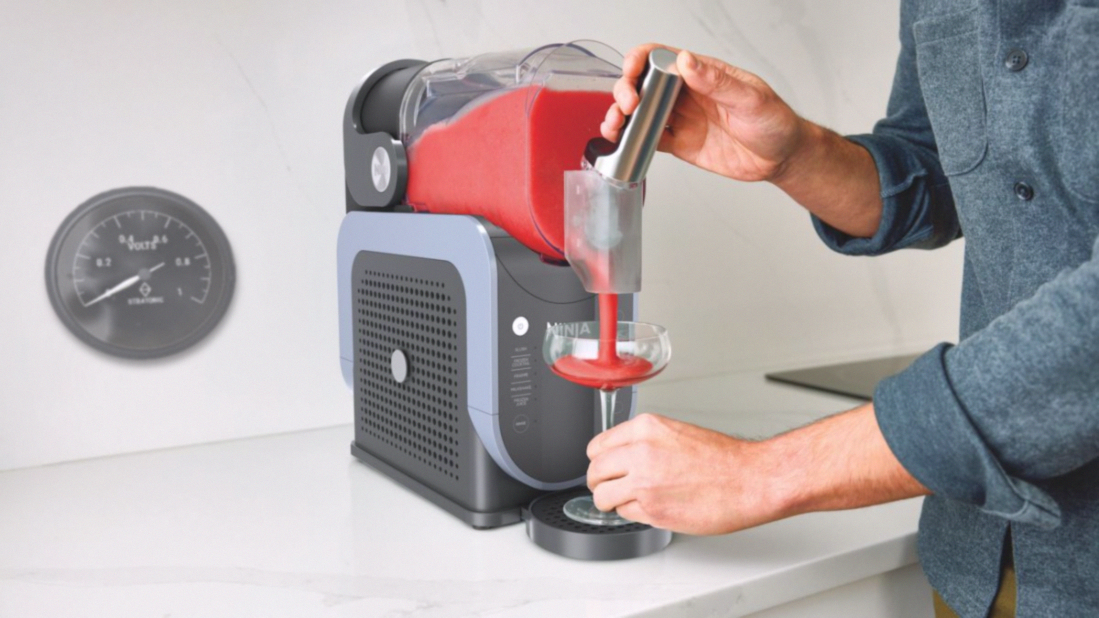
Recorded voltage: 0 (V)
